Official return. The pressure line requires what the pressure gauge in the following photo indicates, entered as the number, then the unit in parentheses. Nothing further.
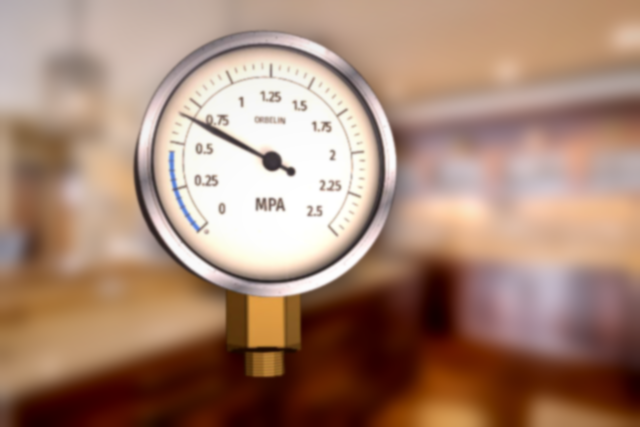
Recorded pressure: 0.65 (MPa)
